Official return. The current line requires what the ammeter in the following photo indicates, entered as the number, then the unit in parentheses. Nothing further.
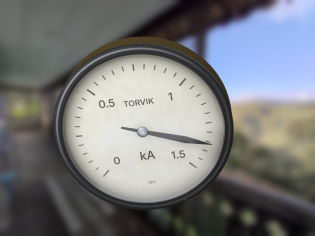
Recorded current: 1.35 (kA)
